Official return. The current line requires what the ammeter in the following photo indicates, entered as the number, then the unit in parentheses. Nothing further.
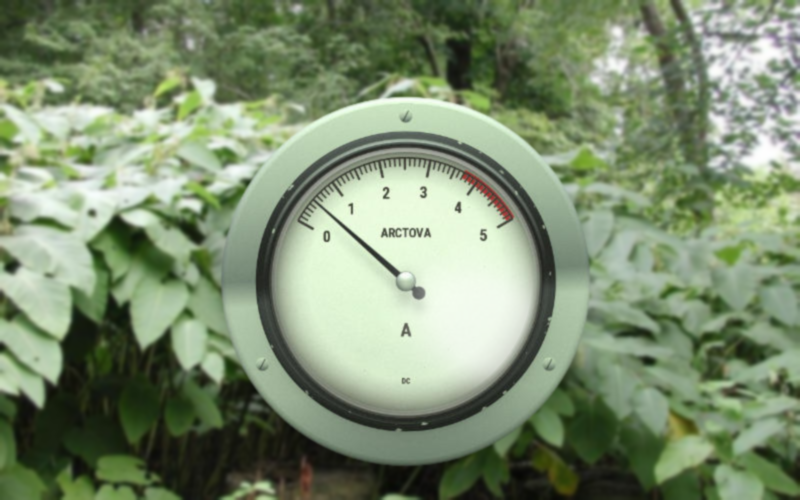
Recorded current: 0.5 (A)
